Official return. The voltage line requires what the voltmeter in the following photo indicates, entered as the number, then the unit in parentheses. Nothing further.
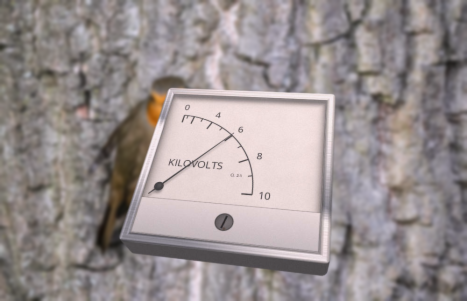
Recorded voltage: 6 (kV)
